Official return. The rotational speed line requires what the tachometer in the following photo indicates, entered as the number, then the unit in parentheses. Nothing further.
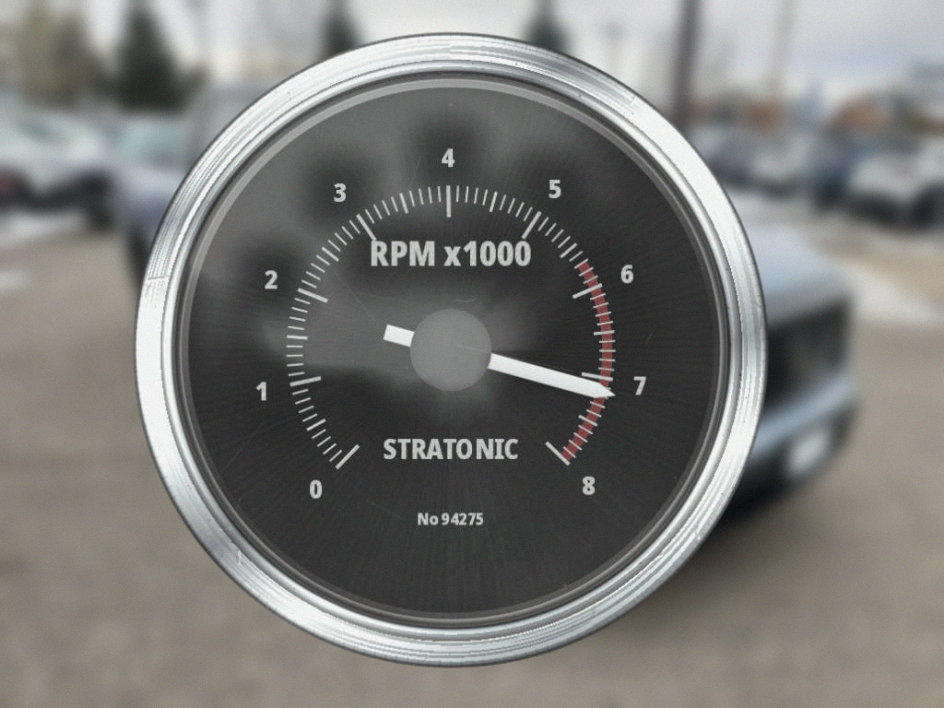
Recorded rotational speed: 7150 (rpm)
